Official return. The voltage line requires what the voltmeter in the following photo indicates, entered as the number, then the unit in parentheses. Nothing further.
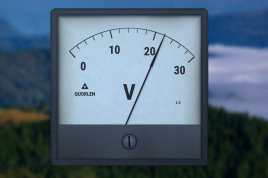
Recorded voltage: 22 (V)
